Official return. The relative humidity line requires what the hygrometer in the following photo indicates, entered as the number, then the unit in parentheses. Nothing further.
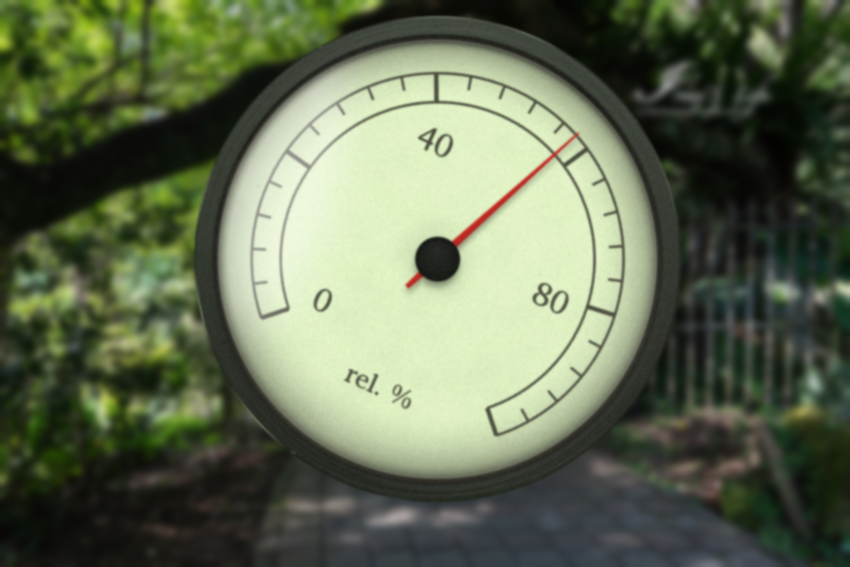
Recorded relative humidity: 58 (%)
